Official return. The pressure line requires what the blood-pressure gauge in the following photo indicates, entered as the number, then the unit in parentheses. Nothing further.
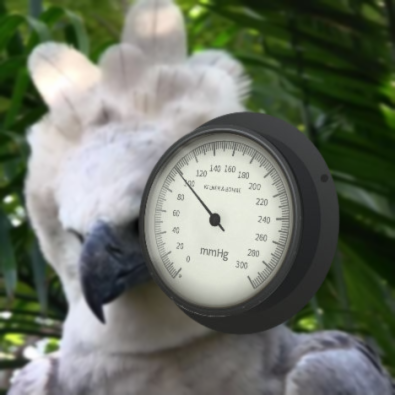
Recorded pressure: 100 (mmHg)
